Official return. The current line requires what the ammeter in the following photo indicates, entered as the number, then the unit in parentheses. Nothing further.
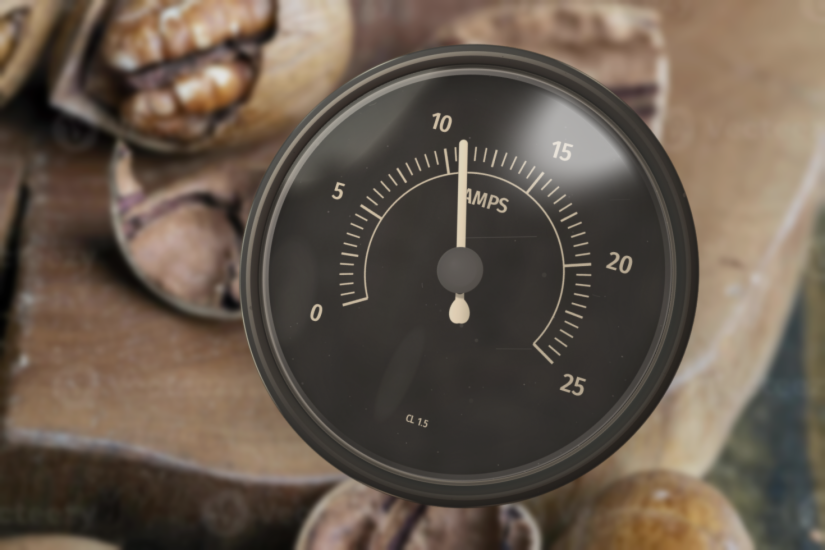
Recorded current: 11 (A)
